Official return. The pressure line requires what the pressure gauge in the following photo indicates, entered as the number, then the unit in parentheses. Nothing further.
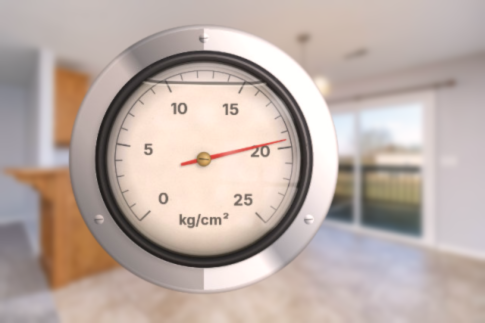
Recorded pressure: 19.5 (kg/cm²)
